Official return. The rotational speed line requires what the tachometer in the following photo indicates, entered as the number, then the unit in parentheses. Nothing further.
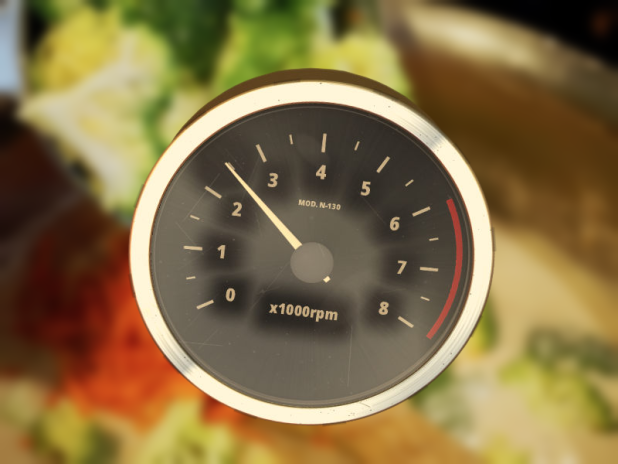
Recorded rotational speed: 2500 (rpm)
